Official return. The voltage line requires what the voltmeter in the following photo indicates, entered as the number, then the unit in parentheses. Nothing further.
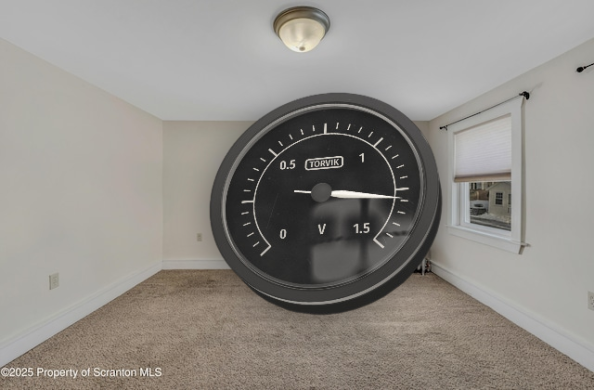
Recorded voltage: 1.3 (V)
